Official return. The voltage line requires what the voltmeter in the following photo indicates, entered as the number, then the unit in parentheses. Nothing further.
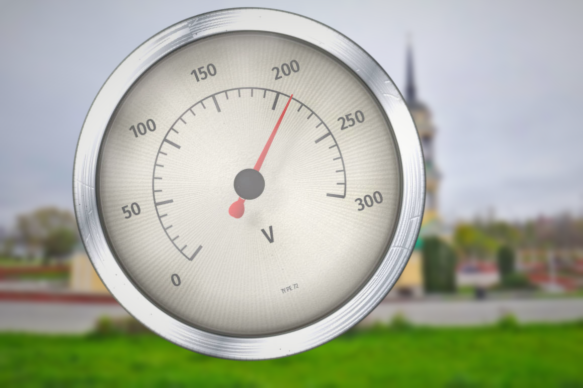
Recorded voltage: 210 (V)
